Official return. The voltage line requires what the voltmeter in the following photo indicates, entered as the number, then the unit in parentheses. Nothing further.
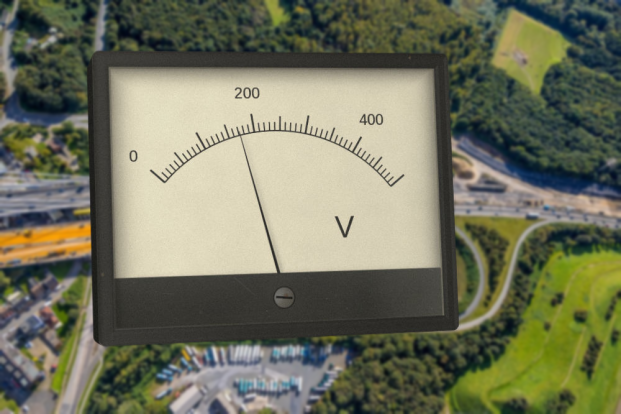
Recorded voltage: 170 (V)
